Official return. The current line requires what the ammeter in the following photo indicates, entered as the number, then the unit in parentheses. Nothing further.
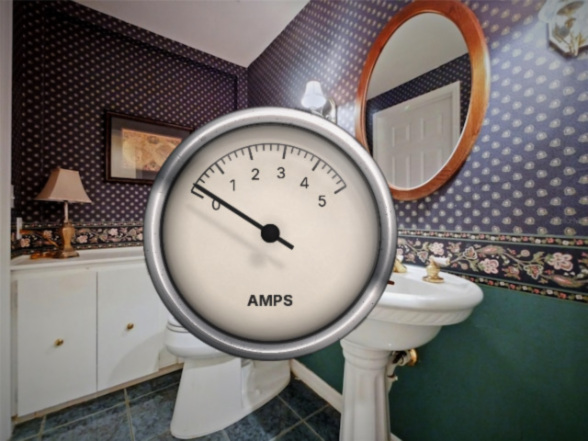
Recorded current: 0.2 (A)
